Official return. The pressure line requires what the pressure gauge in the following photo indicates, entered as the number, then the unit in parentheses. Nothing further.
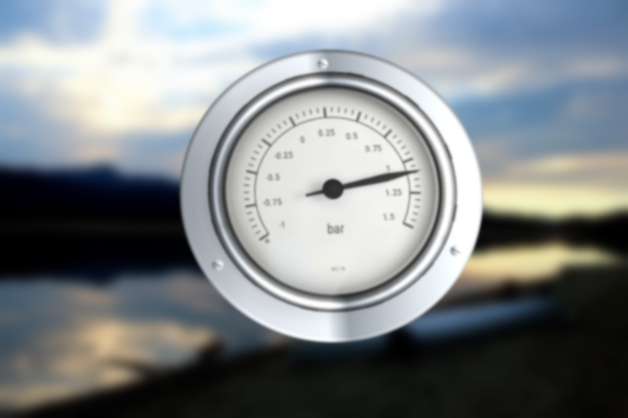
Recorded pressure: 1.1 (bar)
